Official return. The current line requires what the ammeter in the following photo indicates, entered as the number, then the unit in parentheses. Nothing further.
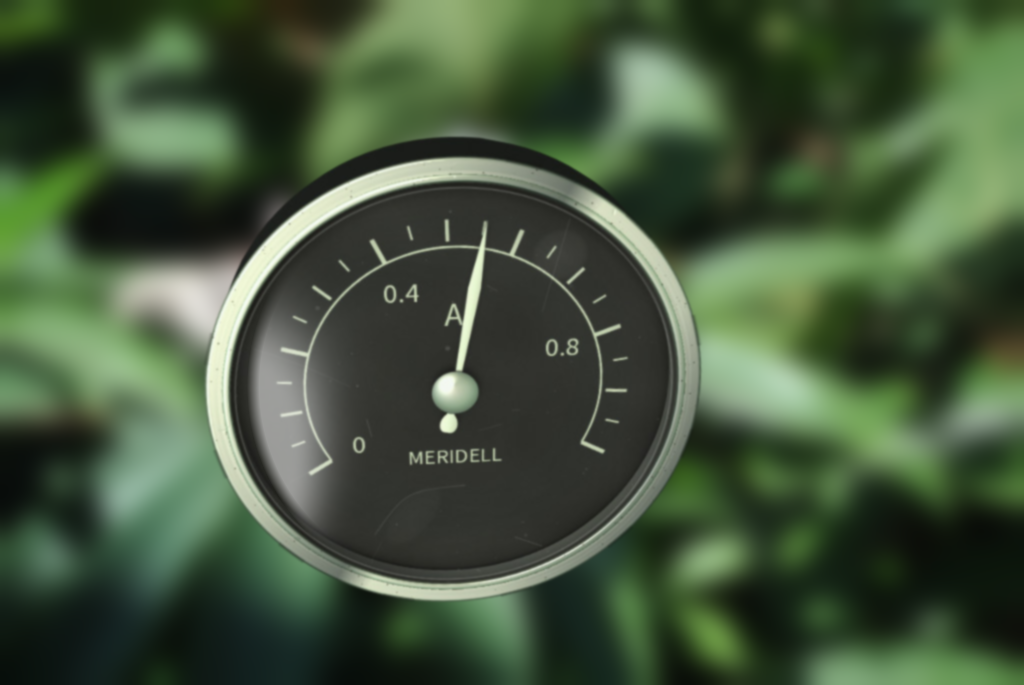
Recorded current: 0.55 (A)
